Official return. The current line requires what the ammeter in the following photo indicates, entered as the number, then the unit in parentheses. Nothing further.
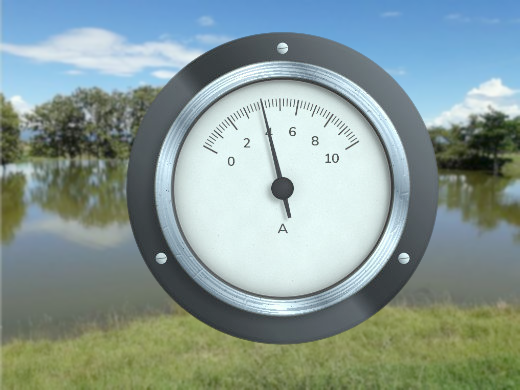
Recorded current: 4 (A)
